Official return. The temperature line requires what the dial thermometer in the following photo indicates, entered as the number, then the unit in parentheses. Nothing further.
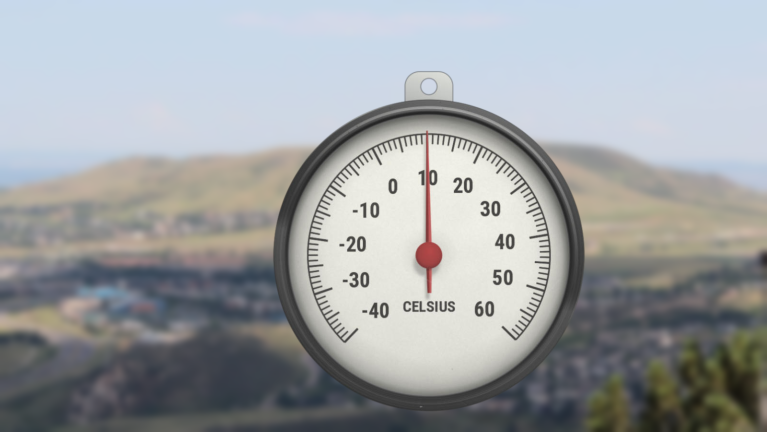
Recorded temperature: 10 (°C)
